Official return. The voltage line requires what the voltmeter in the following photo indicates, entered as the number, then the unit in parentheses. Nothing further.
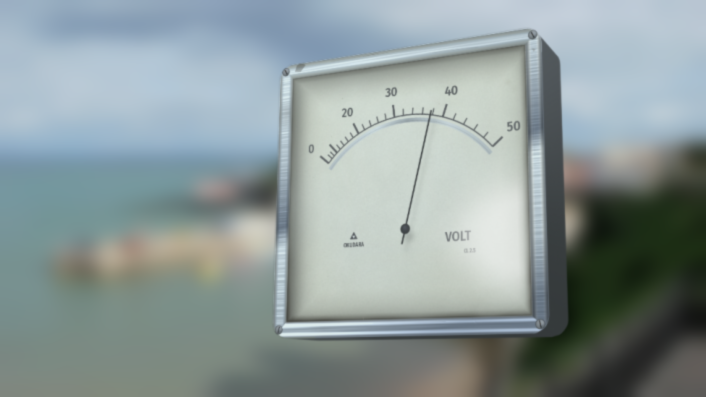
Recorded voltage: 38 (V)
